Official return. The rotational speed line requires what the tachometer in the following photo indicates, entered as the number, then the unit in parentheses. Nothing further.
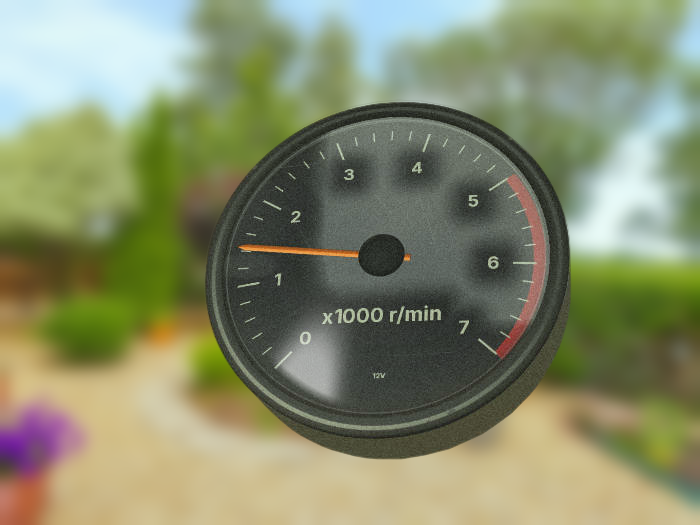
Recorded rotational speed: 1400 (rpm)
